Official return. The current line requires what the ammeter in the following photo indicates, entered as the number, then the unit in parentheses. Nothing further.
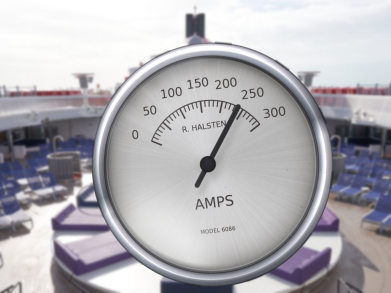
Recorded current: 240 (A)
